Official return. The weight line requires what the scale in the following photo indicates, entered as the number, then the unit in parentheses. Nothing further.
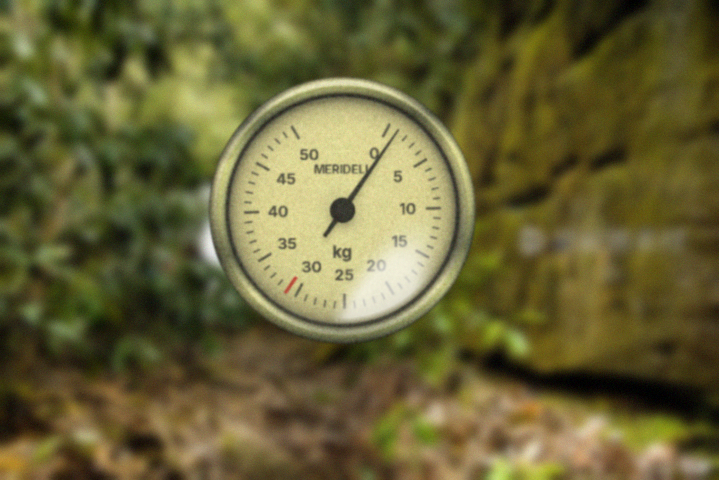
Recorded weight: 1 (kg)
